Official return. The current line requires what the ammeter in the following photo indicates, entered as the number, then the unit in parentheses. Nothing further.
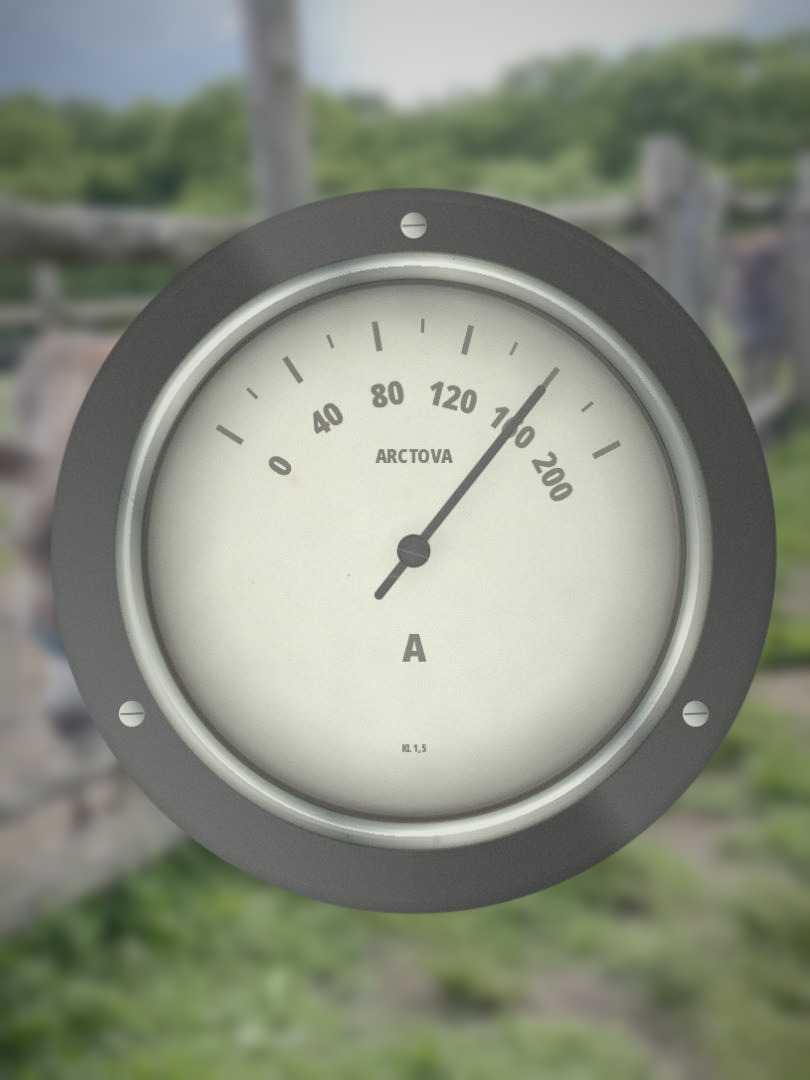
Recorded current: 160 (A)
